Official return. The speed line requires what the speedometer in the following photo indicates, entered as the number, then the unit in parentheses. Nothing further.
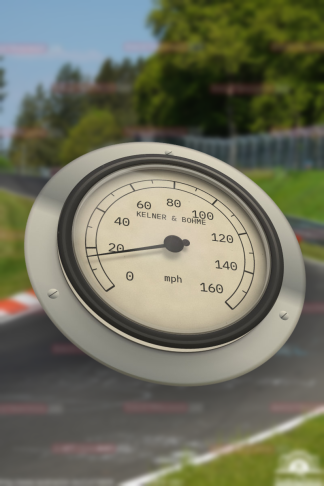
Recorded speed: 15 (mph)
